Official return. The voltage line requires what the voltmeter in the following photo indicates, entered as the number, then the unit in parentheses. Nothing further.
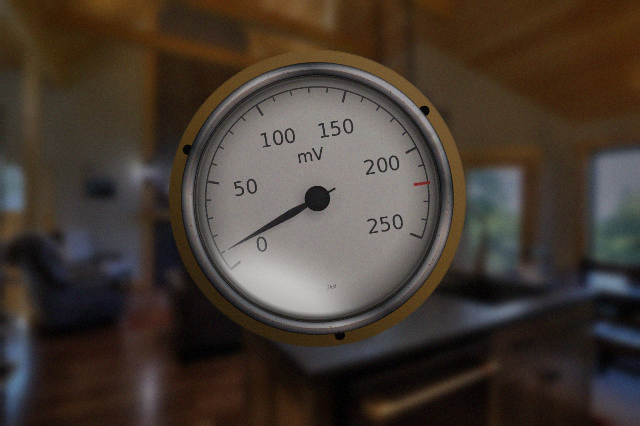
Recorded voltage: 10 (mV)
